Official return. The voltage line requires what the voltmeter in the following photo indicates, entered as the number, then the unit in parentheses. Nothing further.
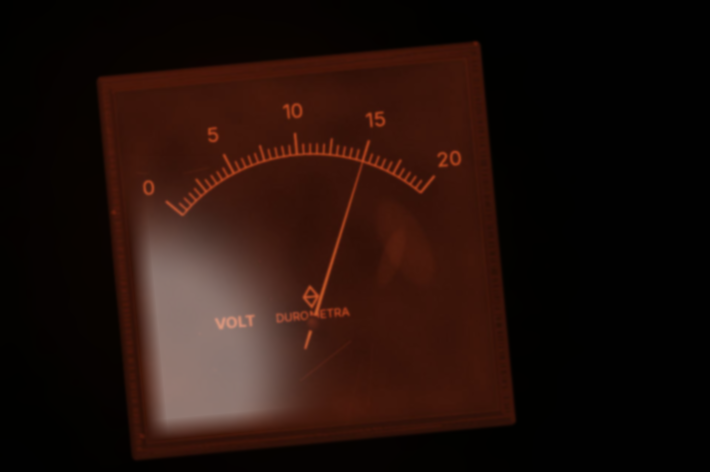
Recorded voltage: 15 (V)
